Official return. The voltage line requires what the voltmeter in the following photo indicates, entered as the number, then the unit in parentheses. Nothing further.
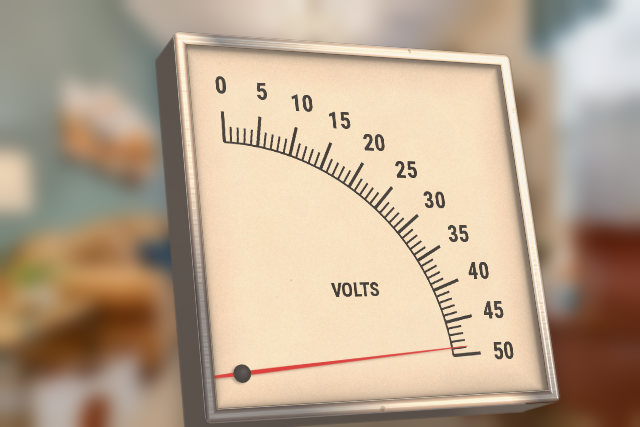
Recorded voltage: 49 (V)
